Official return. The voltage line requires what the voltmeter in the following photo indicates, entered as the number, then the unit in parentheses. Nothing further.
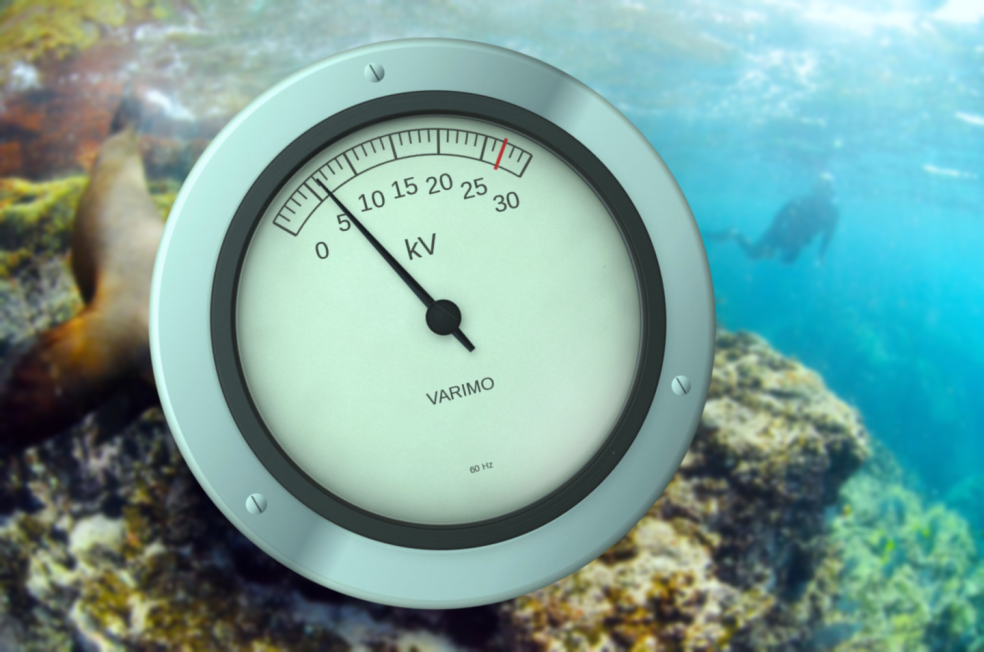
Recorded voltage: 6 (kV)
